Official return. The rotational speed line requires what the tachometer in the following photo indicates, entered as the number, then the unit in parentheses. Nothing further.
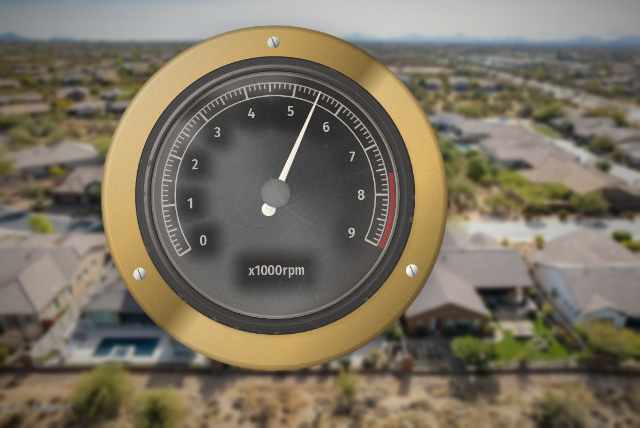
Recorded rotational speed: 5500 (rpm)
